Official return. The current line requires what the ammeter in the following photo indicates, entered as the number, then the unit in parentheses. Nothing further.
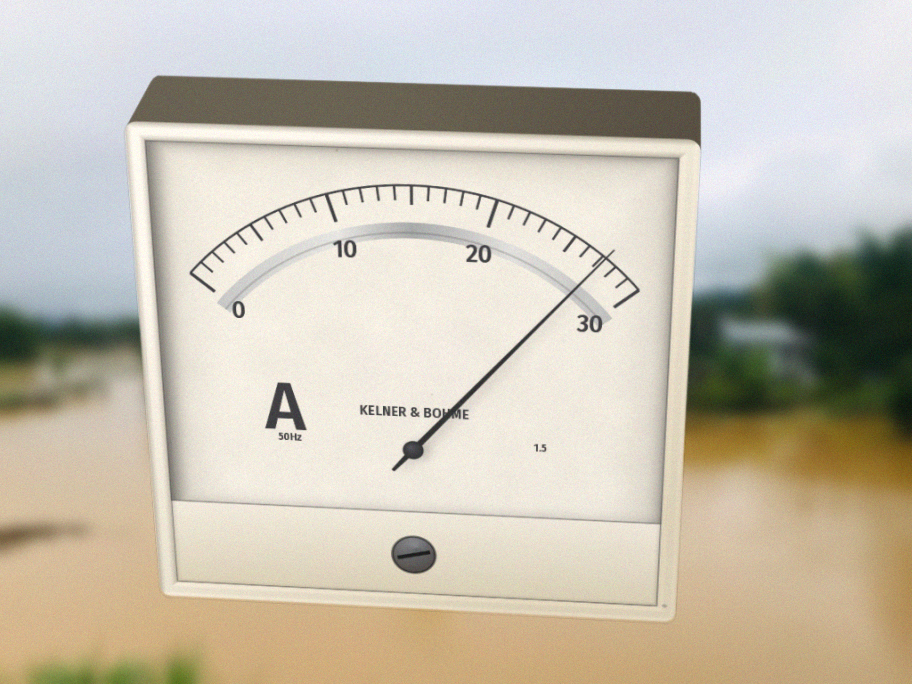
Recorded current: 27 (A)
